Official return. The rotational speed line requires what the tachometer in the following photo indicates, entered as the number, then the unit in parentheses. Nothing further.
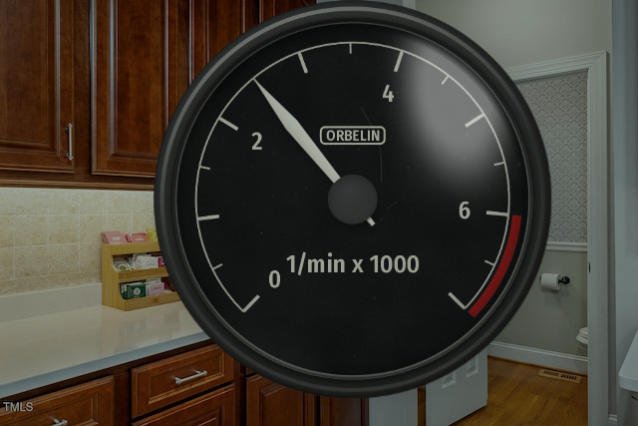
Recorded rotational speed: 2500 (rpm)
